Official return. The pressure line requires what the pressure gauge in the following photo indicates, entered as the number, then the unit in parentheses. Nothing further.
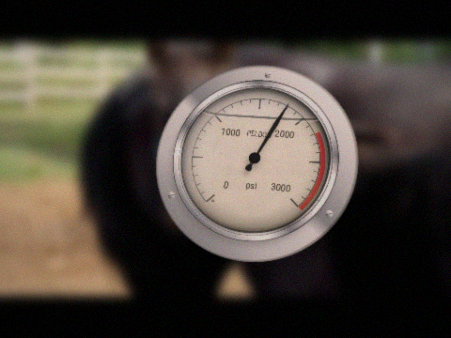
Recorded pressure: 1800 (psi)
